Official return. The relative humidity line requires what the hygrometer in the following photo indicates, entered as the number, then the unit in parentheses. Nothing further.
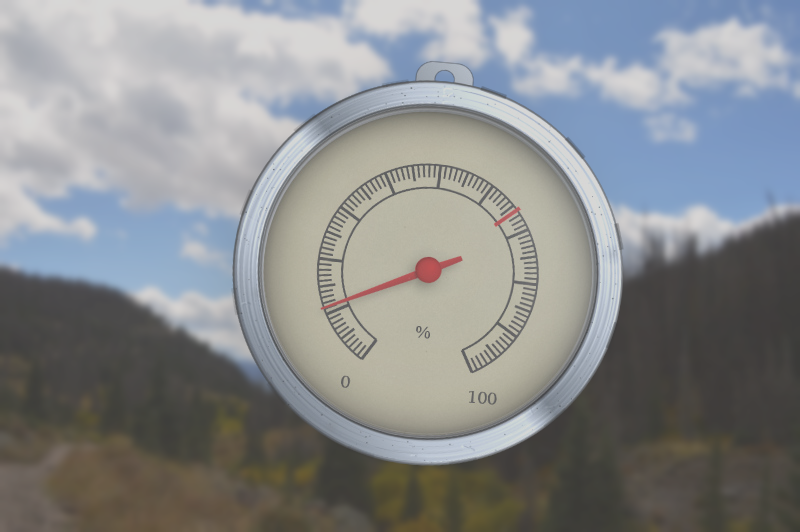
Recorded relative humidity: 11 (%)
